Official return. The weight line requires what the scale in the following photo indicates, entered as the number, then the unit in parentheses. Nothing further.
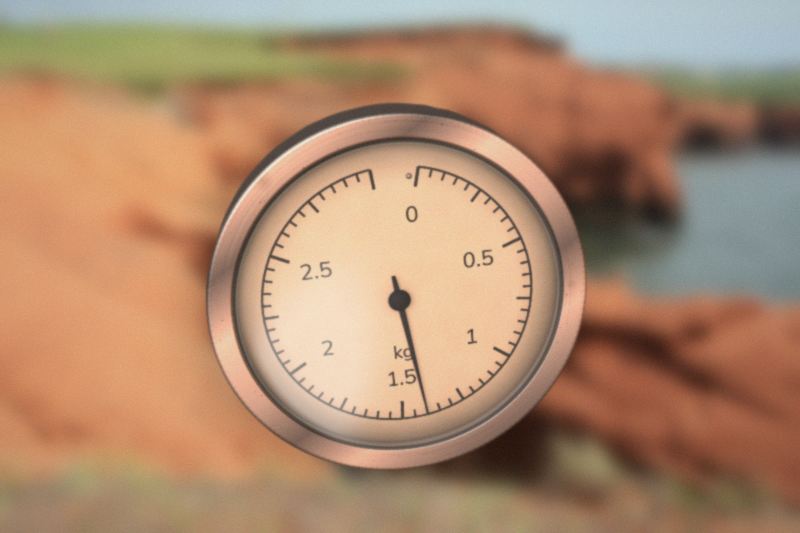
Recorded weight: 1.4 (kg)
